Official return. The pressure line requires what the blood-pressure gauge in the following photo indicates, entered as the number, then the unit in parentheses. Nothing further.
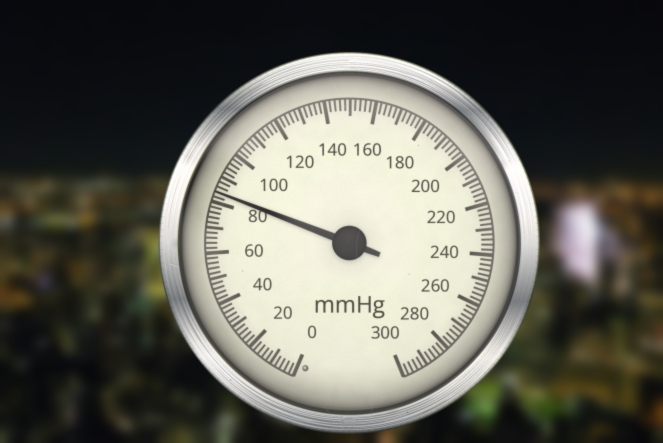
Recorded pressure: 84 (mmHg)
